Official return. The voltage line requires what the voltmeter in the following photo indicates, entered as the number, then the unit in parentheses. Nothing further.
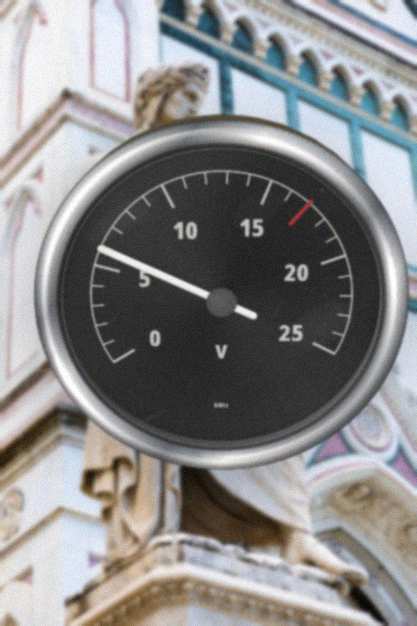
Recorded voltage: 6 (V)
